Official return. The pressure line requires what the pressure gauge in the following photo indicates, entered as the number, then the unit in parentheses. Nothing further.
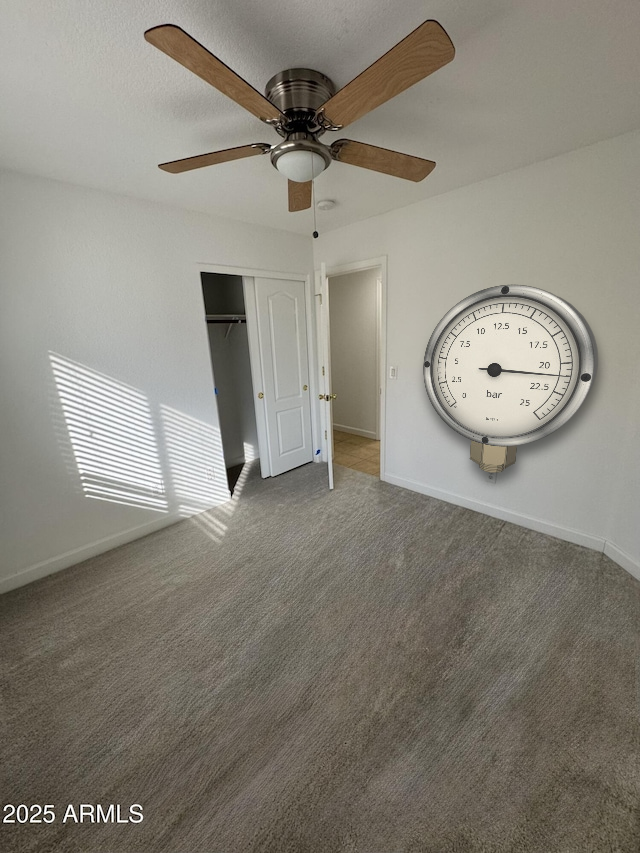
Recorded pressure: 21 (bar)
